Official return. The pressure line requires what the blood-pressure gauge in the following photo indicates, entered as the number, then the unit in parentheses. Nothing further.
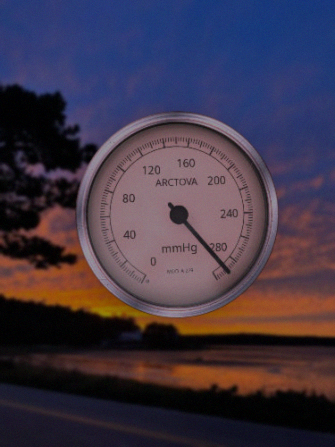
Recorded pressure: 290 (mmHg)
